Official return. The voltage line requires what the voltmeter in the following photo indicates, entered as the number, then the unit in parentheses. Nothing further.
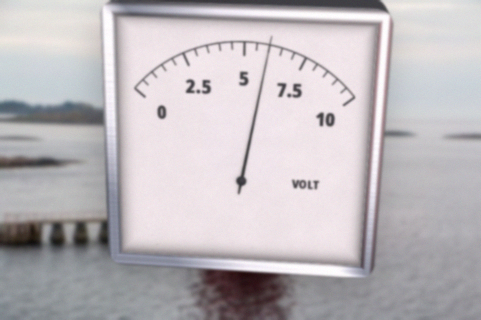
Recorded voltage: 6 (V)
